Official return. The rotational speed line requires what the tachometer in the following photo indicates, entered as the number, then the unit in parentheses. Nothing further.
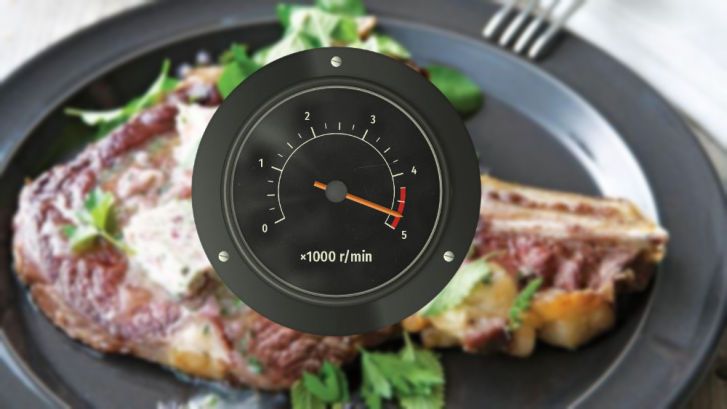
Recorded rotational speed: 4750 (rpm)
